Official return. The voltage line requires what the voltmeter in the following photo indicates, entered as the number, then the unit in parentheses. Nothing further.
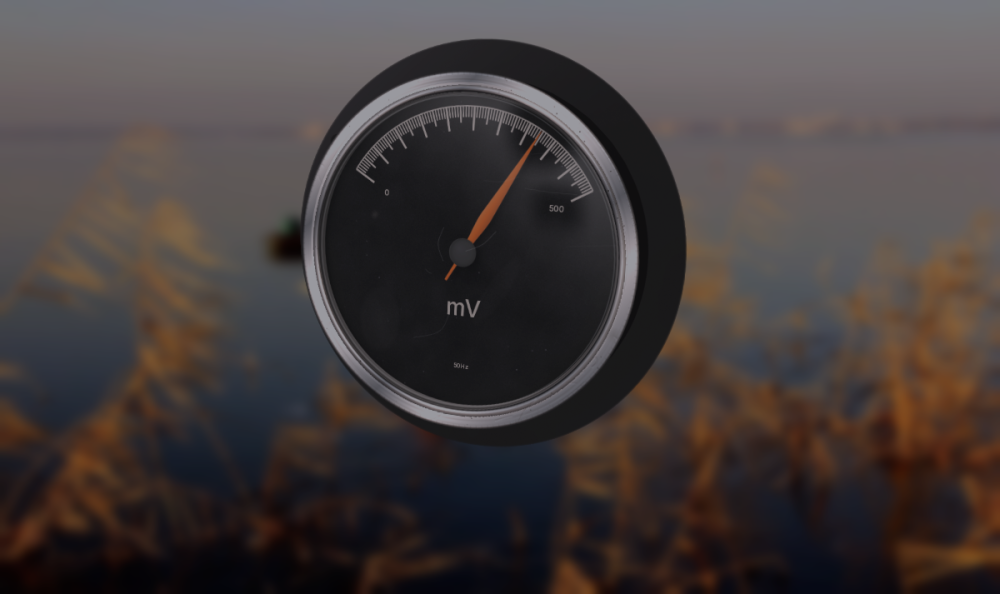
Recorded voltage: 375 (mV)
